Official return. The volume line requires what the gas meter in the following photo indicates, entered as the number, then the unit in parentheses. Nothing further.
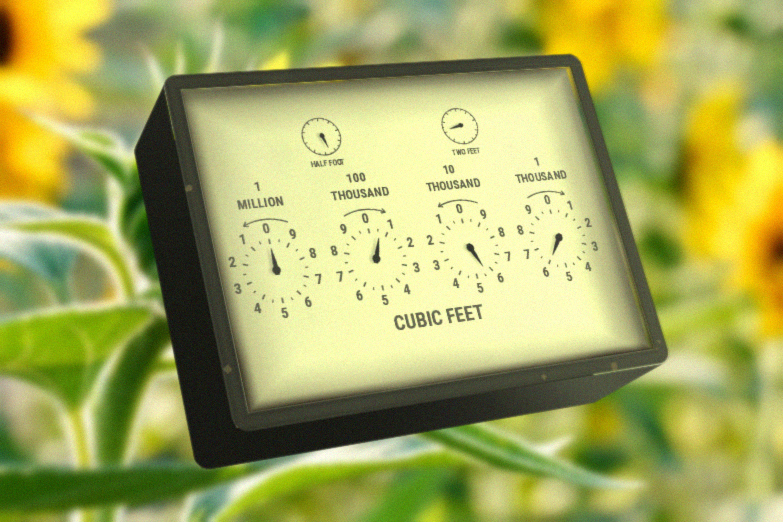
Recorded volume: 5600 (ft³)
